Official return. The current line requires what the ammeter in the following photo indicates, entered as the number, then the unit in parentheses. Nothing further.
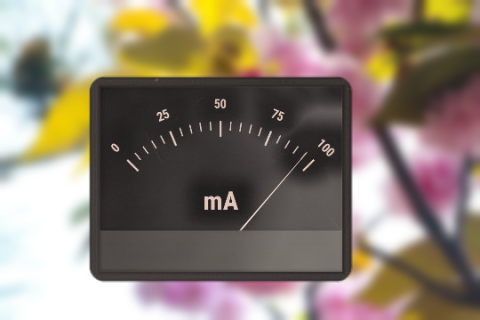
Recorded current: 95 (mA)
